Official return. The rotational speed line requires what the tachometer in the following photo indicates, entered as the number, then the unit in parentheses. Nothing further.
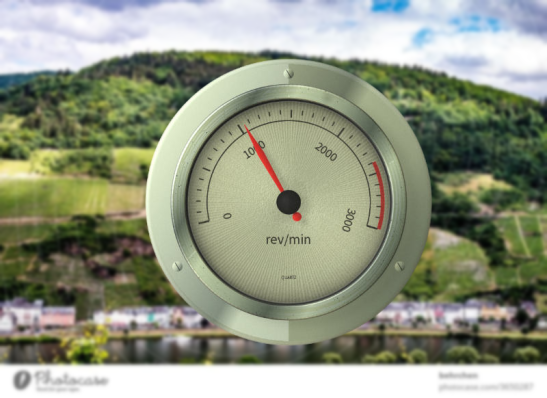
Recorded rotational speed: 1050 (rpm)
